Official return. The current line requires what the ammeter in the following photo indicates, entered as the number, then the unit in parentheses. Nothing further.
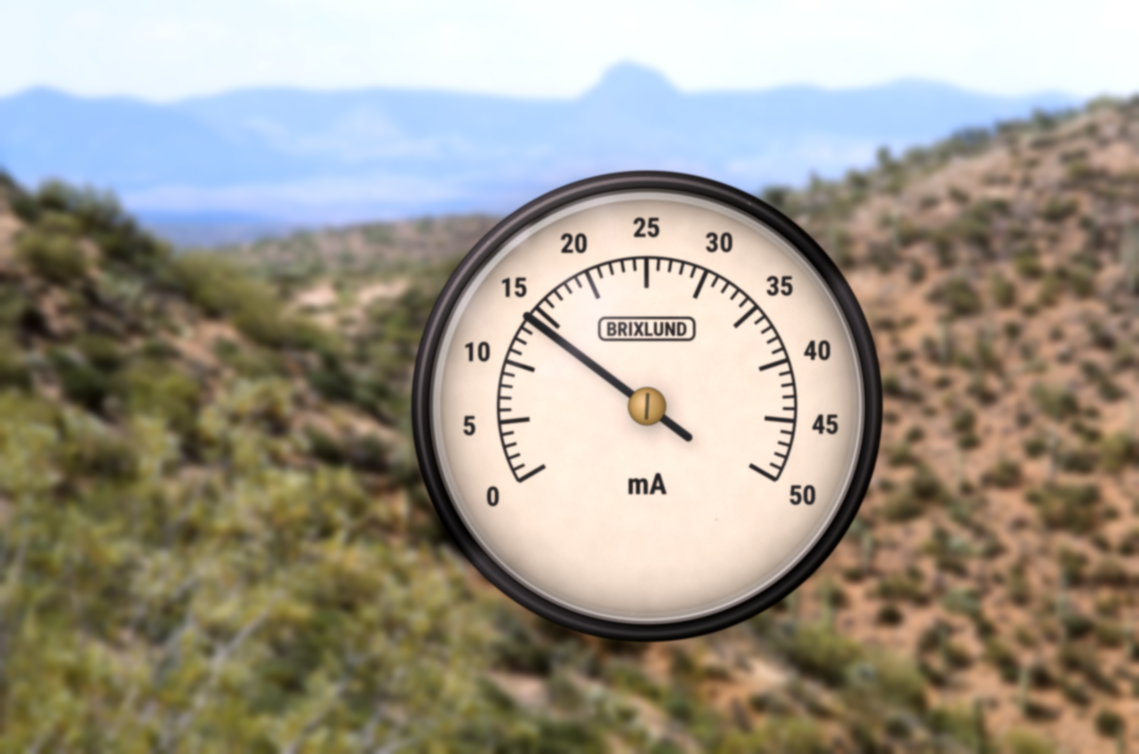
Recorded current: 14 (mA)
